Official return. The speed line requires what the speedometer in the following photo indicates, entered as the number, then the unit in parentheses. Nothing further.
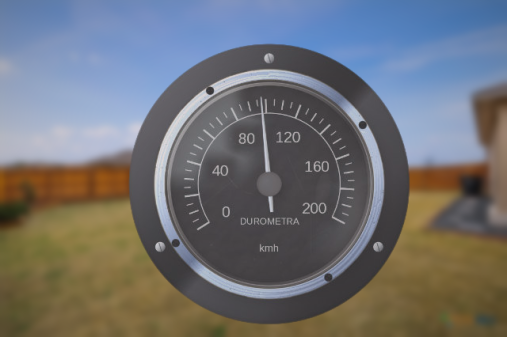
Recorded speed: 97.5 (km/h)
